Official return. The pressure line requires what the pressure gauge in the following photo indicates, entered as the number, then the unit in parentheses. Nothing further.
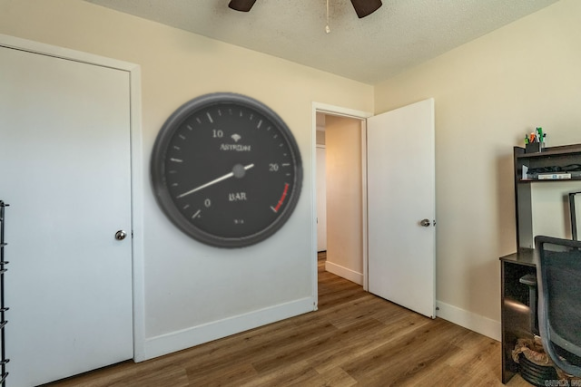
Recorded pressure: 2 (bar)
